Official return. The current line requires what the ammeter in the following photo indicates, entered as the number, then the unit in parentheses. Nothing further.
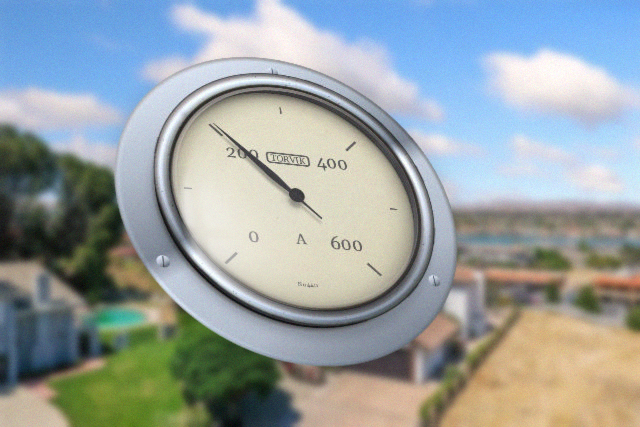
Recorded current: 200 (A)
